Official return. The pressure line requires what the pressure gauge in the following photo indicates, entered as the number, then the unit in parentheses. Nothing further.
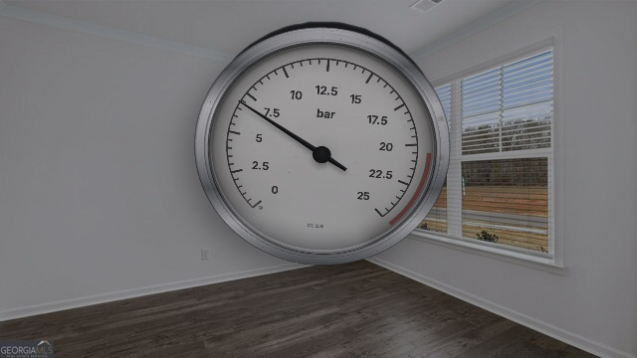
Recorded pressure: 7 (bar)
